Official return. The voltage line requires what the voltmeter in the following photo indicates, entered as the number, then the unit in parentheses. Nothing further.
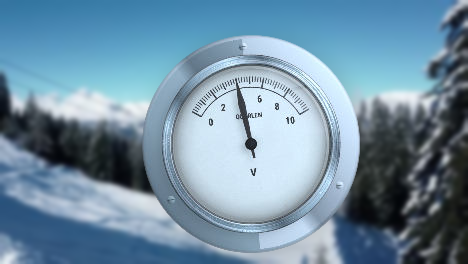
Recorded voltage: 4 (V)
